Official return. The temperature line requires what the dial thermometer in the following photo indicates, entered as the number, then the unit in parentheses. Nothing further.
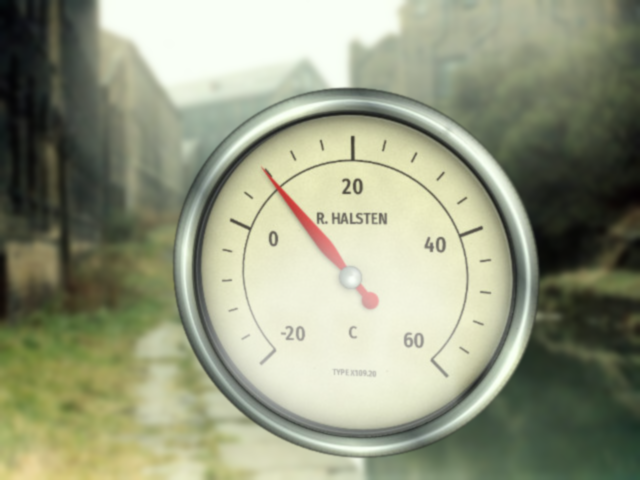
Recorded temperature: 8 (°C)
